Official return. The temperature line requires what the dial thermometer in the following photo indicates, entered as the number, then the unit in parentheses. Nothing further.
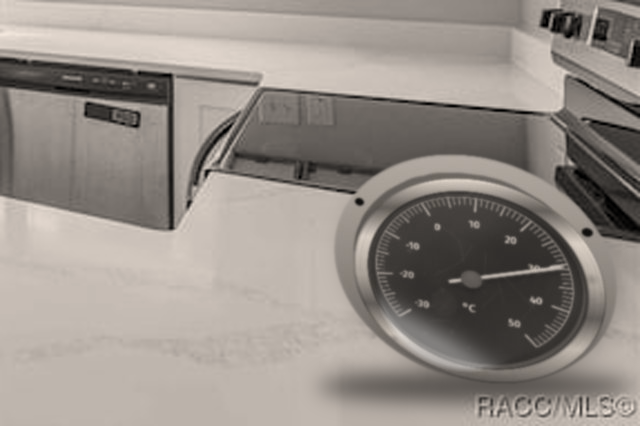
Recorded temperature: 30 (°C)
